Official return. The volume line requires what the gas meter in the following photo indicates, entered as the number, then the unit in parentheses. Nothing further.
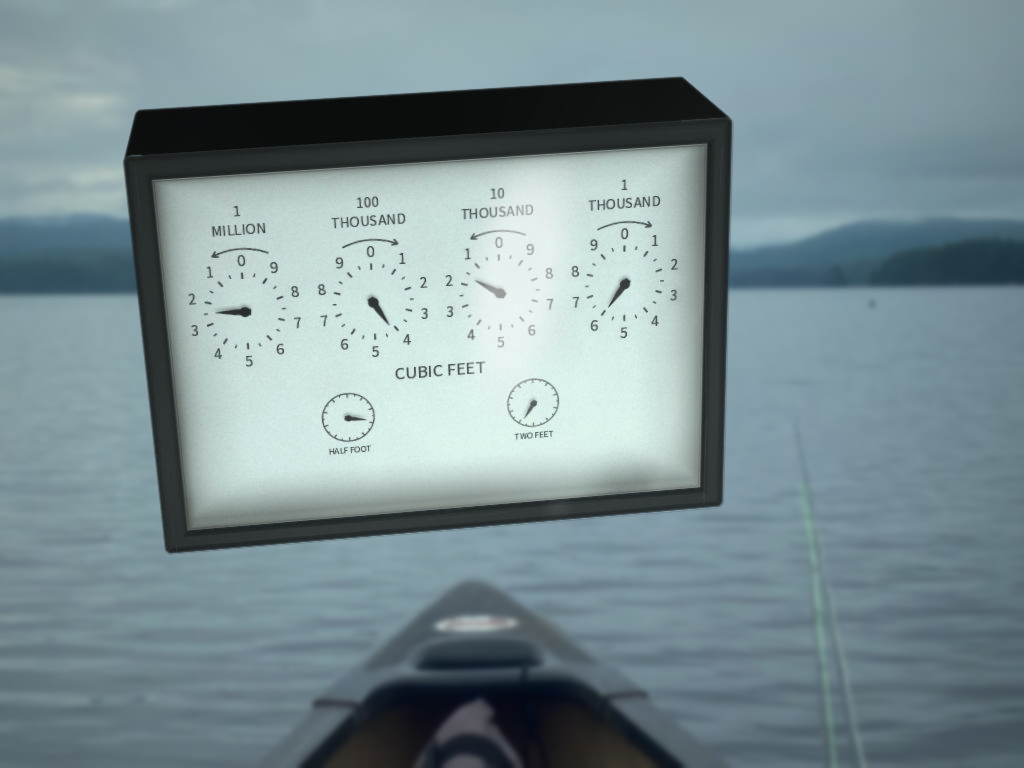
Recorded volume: 241600 (ft³)
